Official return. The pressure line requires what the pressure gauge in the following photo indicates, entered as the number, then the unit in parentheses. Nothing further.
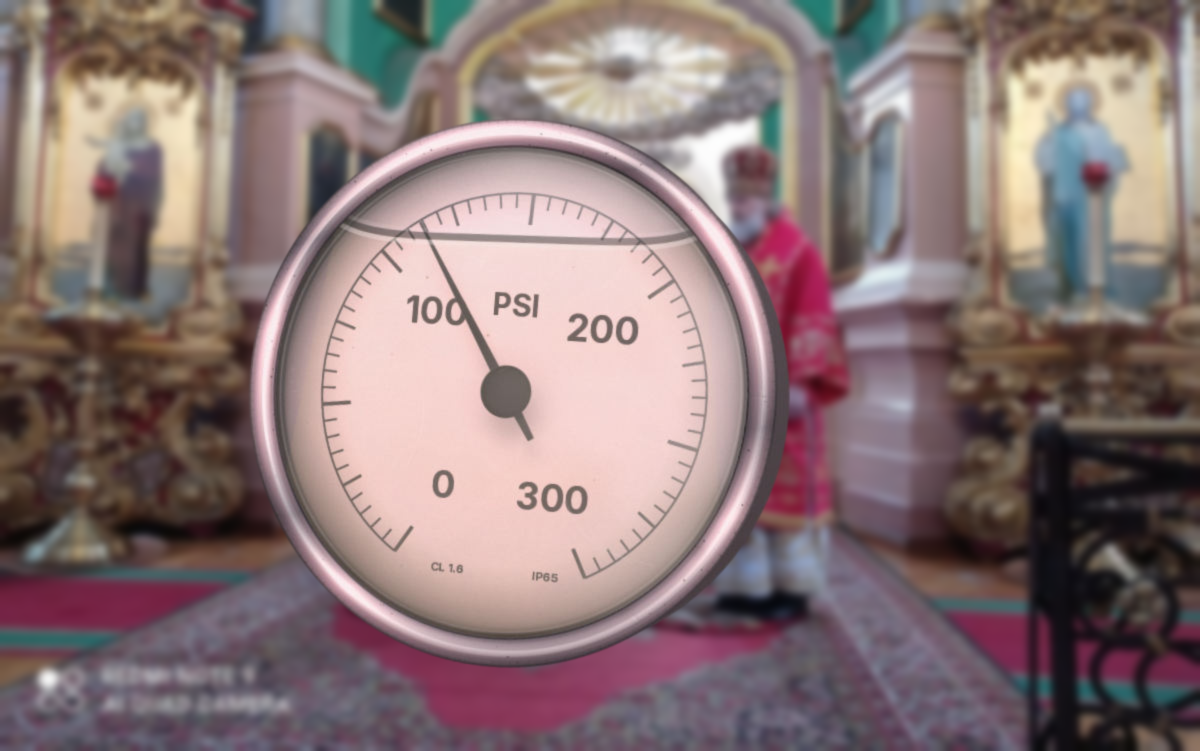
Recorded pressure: 115 (psi)
